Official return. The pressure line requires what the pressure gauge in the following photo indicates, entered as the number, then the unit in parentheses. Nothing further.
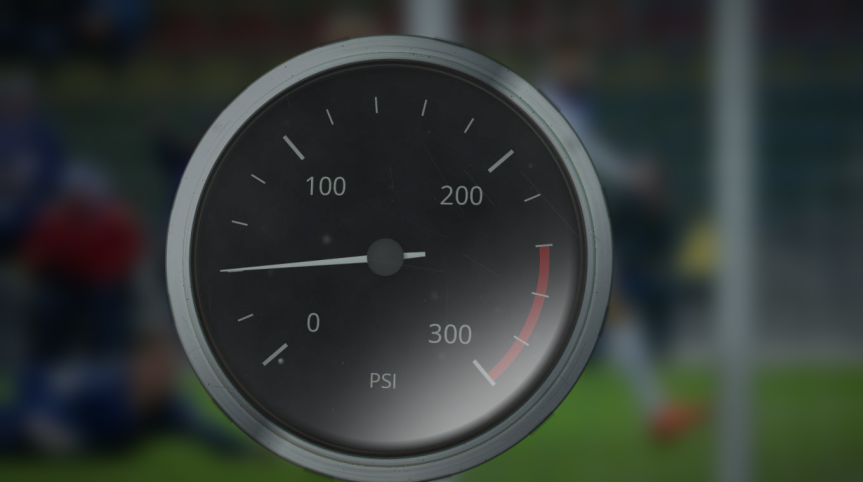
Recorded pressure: 40 (psi)
